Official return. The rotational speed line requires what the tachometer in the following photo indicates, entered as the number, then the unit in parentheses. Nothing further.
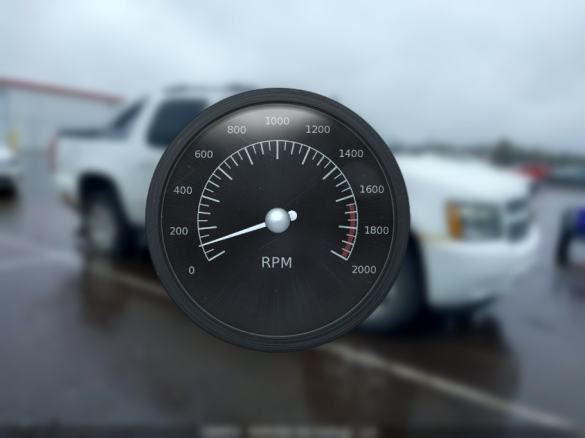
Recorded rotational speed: 100 (rpm)
